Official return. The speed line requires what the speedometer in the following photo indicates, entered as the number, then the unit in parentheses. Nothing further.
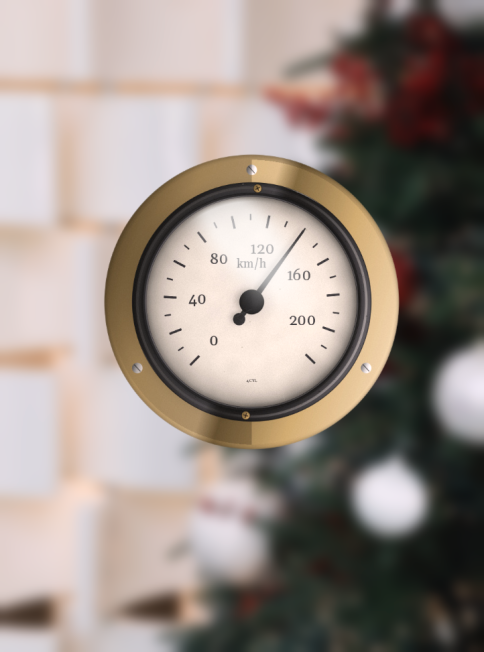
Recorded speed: 140 (km/h)
